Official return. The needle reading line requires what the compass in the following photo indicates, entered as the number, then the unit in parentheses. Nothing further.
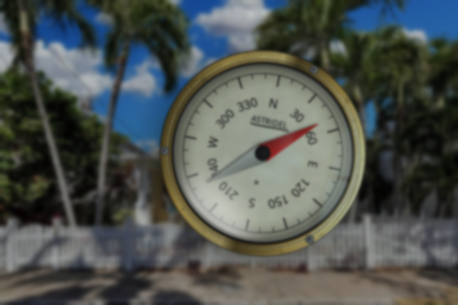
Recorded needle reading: 50 (°)
